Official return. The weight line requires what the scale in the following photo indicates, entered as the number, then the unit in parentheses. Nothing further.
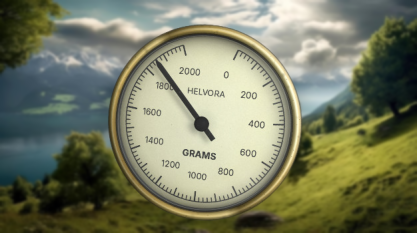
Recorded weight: 1860 (g)
